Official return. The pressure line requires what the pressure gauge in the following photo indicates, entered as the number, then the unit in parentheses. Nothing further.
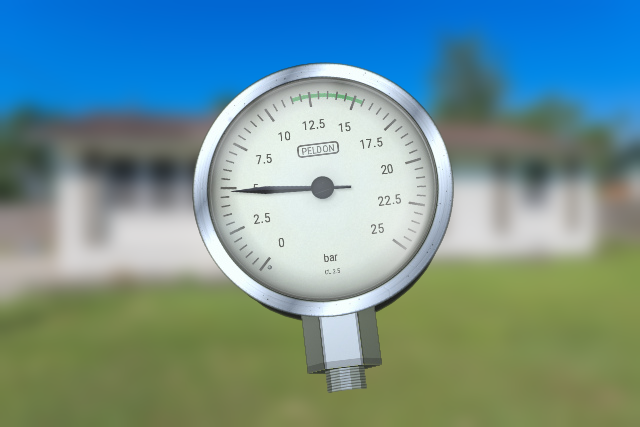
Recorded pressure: 4.75 (bar)
